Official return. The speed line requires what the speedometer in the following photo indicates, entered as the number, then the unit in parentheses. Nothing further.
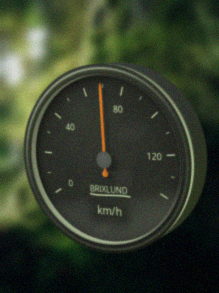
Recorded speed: 70 (km/h)
